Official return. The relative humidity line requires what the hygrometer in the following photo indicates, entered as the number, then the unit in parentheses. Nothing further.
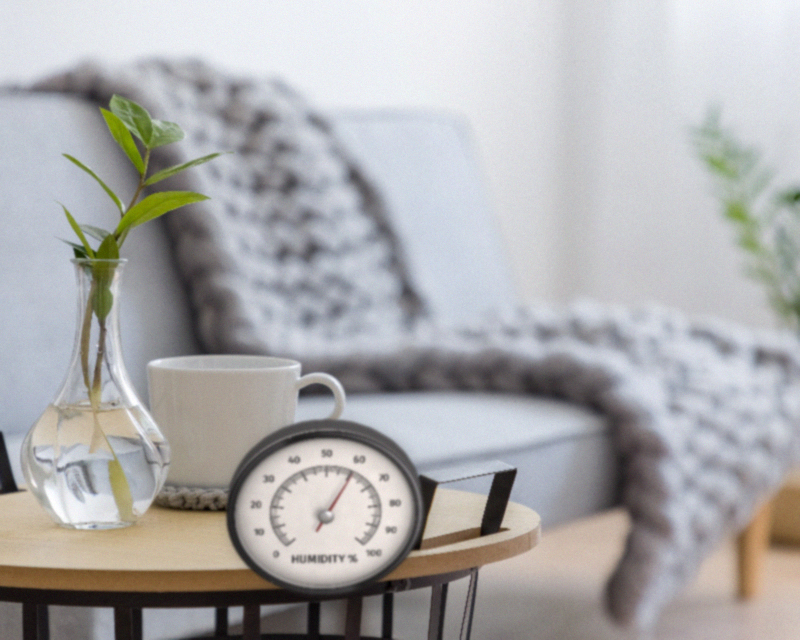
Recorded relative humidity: 60 (%)
